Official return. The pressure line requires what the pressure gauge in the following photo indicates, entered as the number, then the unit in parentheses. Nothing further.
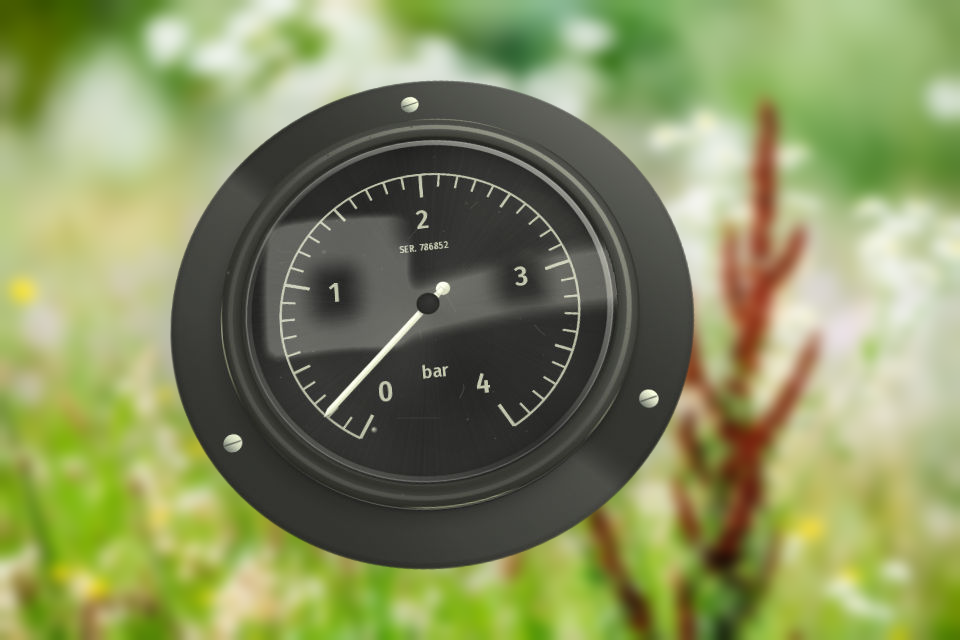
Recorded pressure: 0.2 (bar)
